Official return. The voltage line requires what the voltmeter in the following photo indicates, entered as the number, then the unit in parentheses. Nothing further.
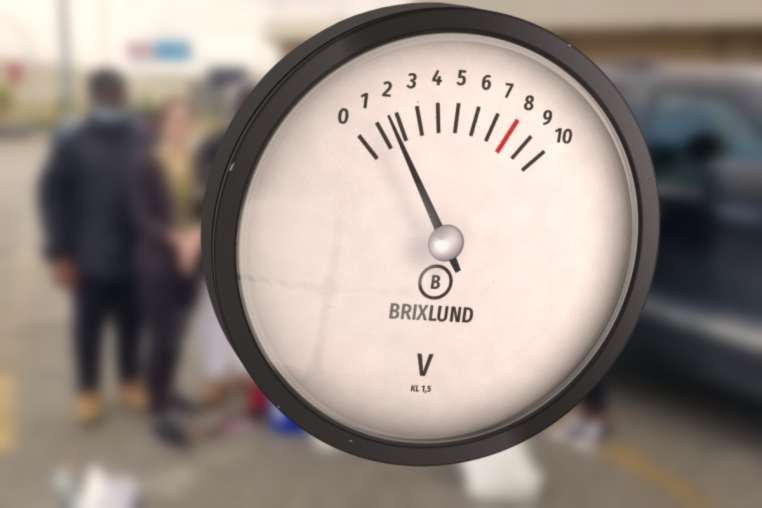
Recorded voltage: 1.5 (V)
